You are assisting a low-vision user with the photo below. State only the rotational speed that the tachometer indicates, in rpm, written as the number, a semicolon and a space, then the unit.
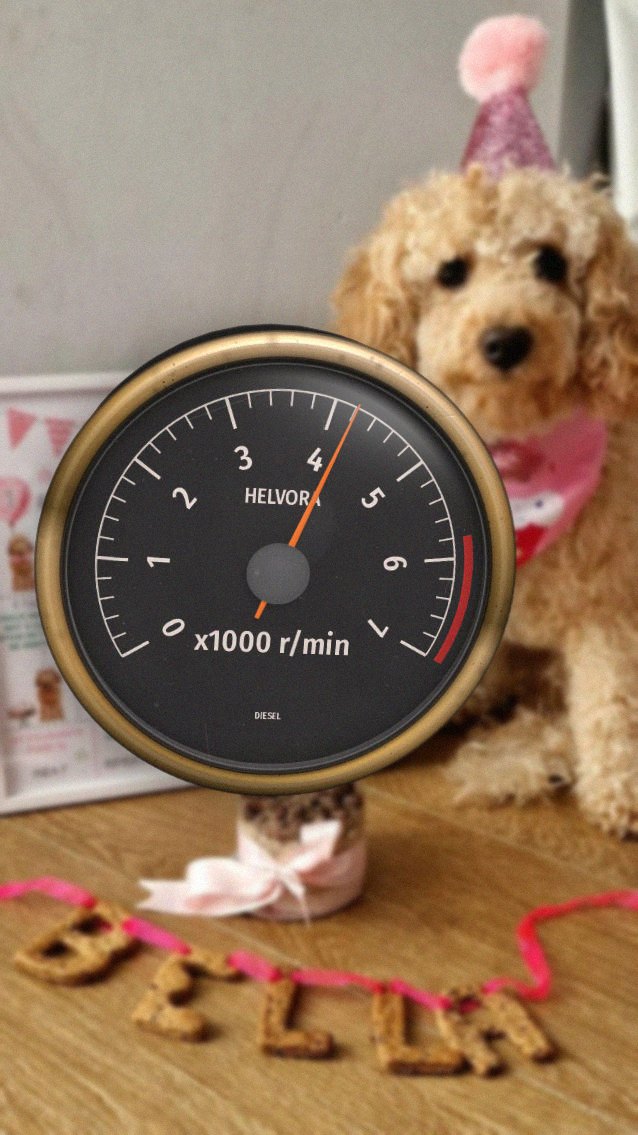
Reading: 4200; rpm
